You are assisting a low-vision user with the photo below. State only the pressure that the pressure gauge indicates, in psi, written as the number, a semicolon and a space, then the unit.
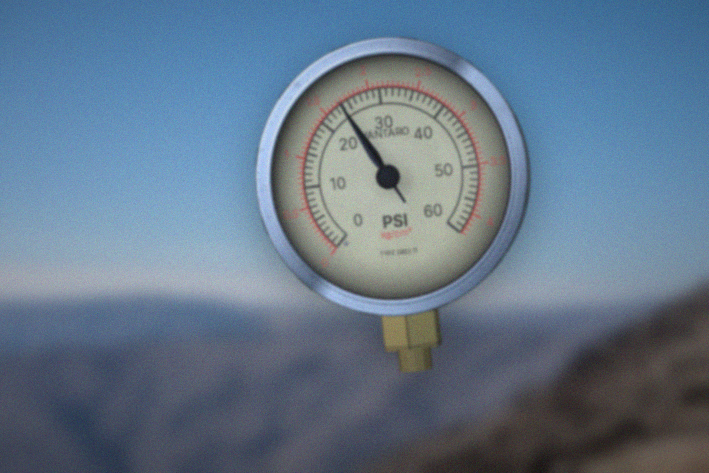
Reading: 24; psi
